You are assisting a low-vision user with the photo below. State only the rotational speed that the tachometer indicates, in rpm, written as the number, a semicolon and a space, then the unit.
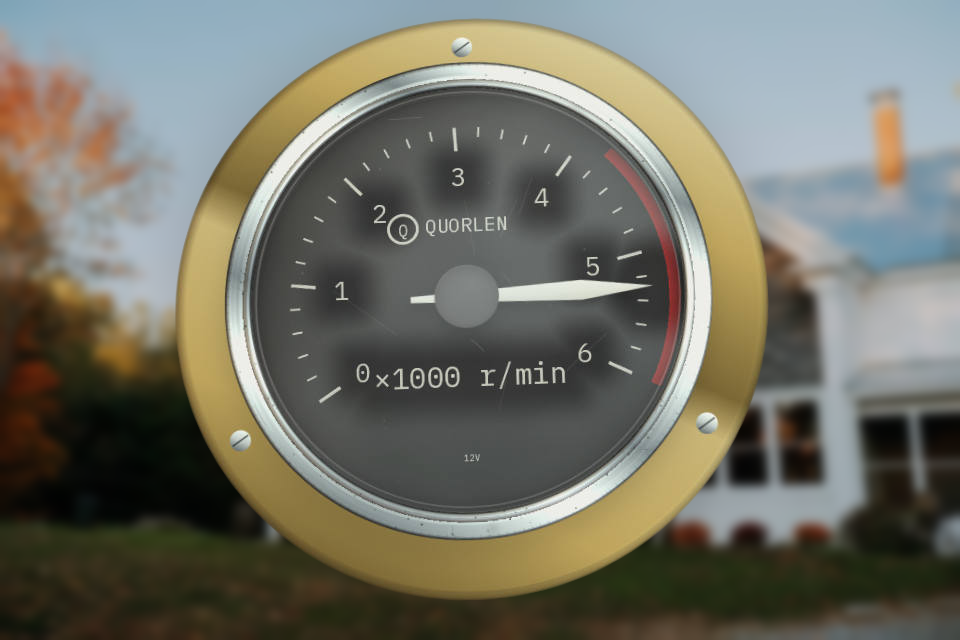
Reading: 5300; rpm
